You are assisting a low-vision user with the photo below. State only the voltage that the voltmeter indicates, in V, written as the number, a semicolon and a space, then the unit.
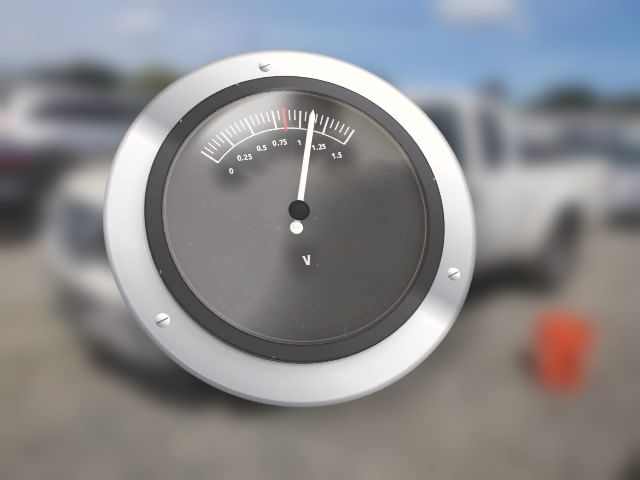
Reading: 1.1; V
